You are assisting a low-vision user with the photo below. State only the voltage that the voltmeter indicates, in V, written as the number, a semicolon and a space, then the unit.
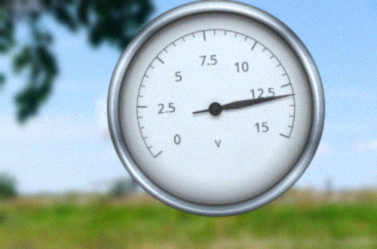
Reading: 13; V
